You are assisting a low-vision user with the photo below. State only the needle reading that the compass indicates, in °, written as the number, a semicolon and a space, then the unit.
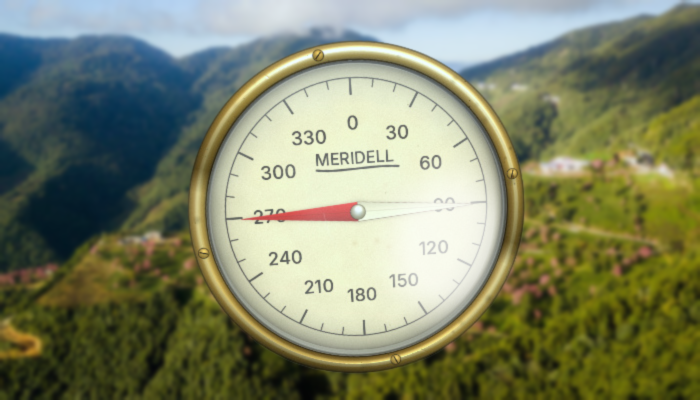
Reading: 270; °
